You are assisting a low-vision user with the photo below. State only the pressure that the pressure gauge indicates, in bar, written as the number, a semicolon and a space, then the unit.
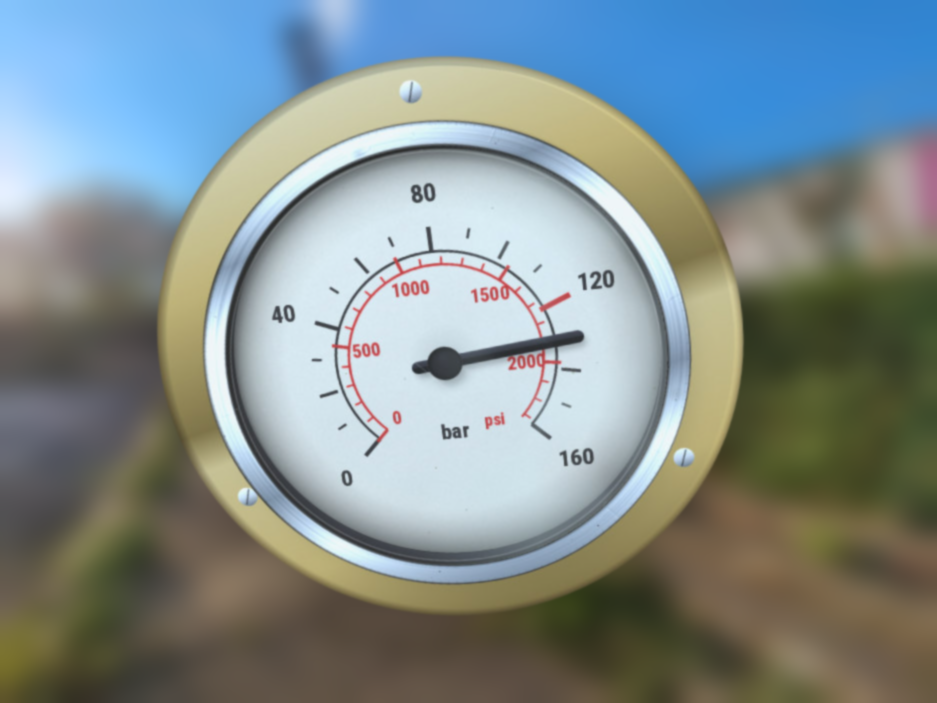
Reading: 130; bar
